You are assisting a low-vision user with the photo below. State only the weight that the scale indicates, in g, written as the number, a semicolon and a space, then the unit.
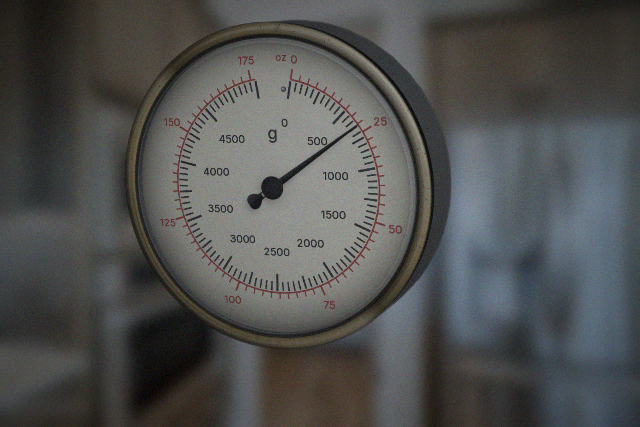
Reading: 650; g
